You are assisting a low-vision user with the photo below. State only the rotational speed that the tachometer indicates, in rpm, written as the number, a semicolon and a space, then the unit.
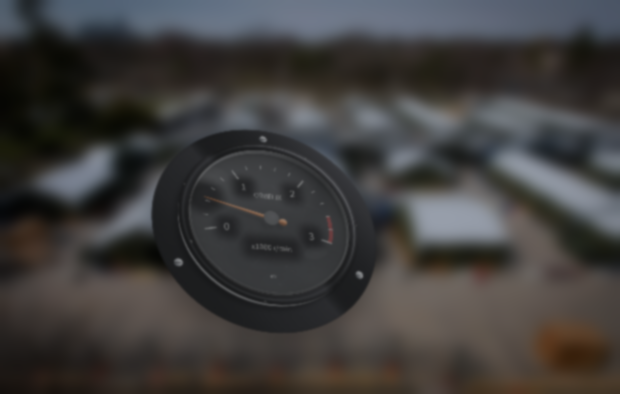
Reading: 400; rpm
